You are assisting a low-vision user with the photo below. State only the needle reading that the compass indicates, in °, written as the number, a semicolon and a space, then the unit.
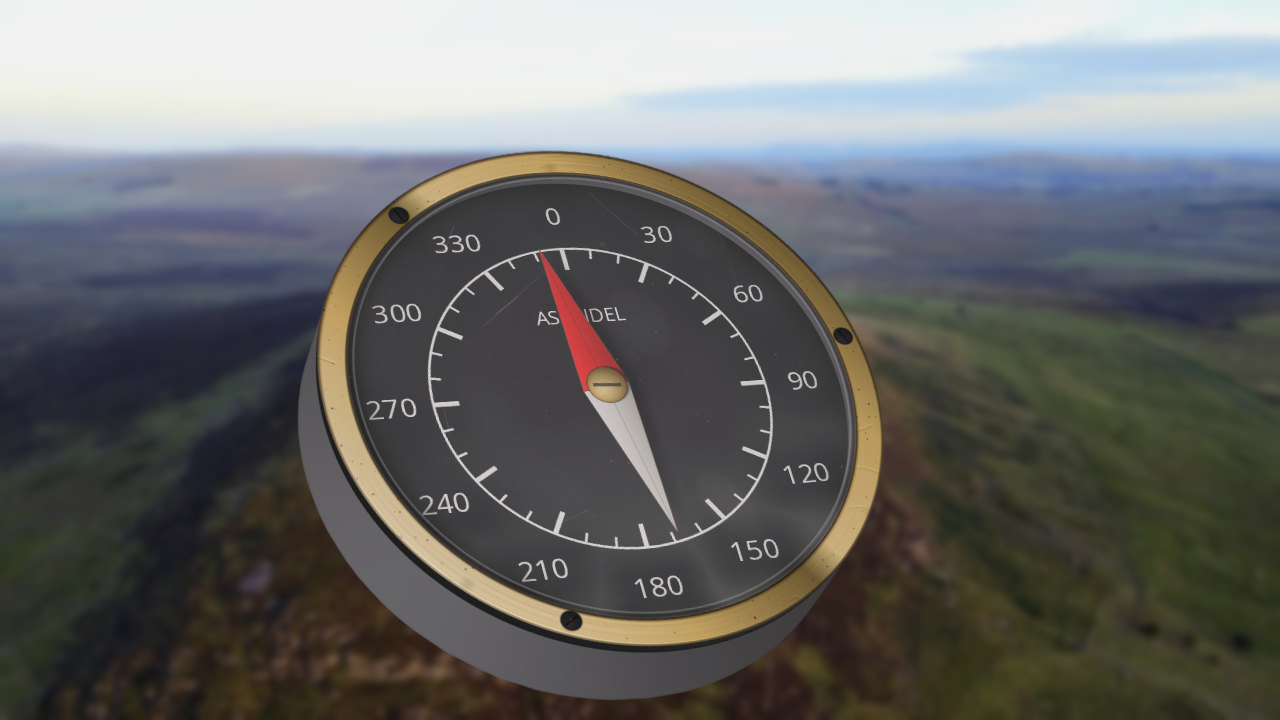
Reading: 350; °
